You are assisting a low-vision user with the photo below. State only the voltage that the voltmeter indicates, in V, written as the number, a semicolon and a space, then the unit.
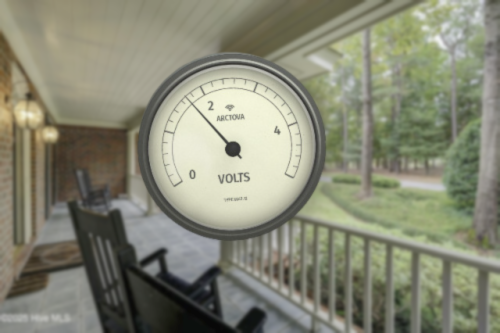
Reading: 1.7; V
